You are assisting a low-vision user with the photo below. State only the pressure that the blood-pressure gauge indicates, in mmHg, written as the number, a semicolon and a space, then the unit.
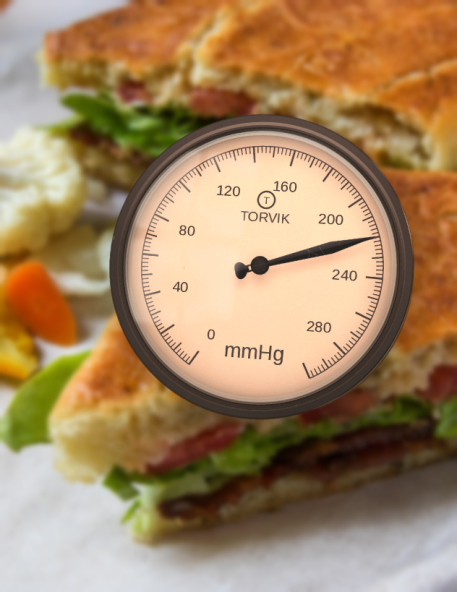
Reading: 220; mmHg
